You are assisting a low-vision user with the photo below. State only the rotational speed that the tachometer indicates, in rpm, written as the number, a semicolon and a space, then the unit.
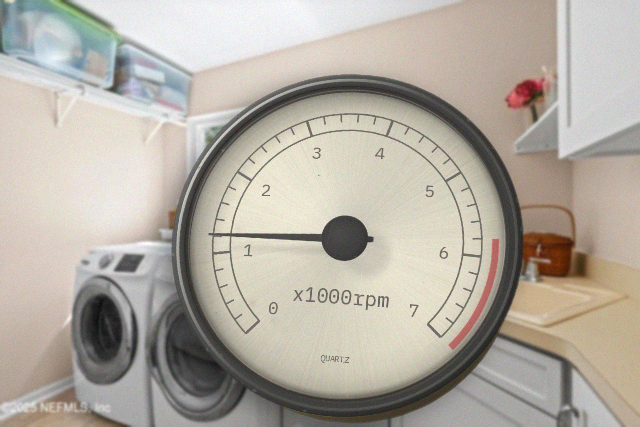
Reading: 1200; rpm
